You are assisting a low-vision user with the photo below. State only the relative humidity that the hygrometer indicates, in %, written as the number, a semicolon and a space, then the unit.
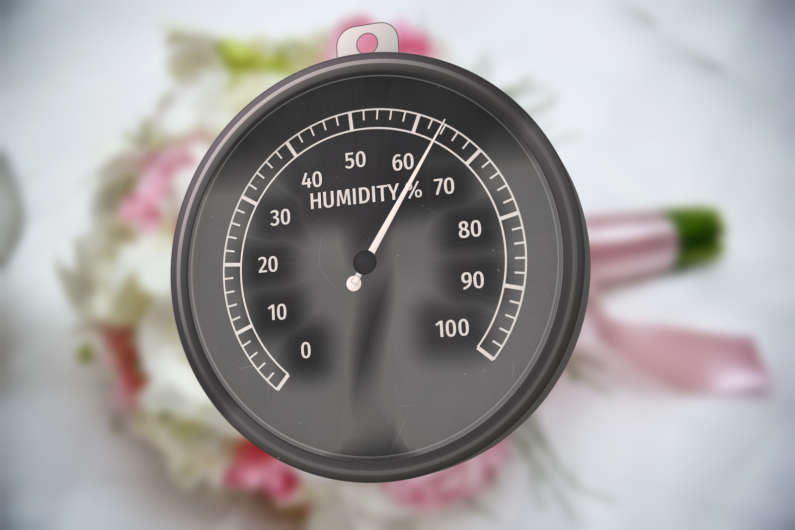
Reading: 64; %
